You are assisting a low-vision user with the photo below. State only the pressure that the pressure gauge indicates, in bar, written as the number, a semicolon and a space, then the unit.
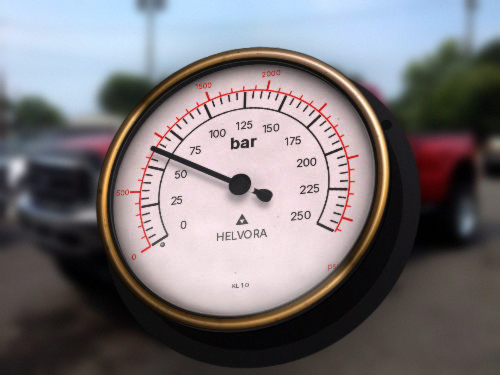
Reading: 60; bar
